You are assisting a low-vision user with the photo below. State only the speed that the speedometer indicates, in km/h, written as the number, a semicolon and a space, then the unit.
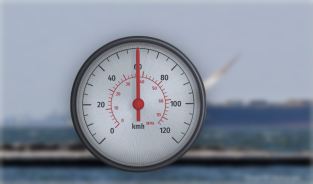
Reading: 60; km/h
